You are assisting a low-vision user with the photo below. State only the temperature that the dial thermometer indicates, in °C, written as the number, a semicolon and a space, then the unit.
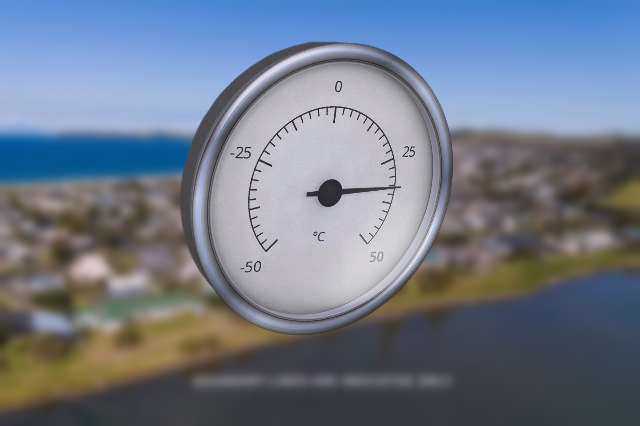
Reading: 32.5; °C
